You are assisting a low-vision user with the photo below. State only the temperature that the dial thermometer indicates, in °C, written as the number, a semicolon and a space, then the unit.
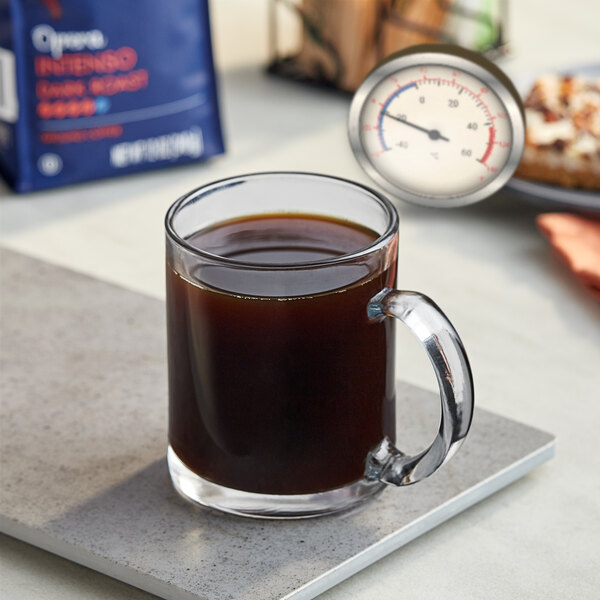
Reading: -20; °C
